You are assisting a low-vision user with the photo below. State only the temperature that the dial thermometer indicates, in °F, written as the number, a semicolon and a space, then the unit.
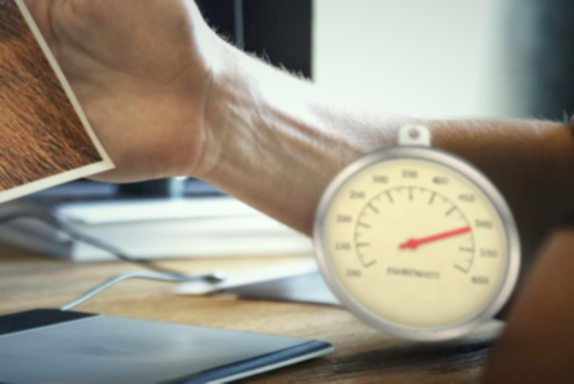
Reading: 500; °F
